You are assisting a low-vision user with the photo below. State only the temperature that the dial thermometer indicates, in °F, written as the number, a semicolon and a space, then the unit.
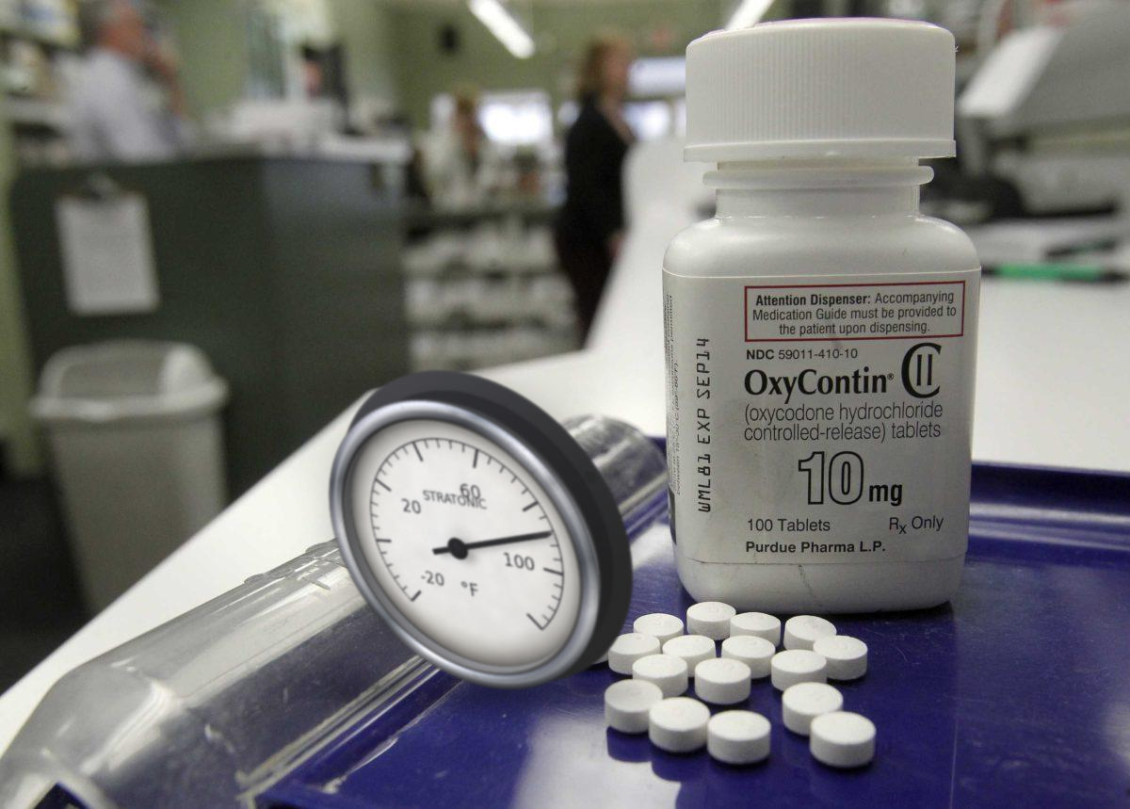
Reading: 88; °F
